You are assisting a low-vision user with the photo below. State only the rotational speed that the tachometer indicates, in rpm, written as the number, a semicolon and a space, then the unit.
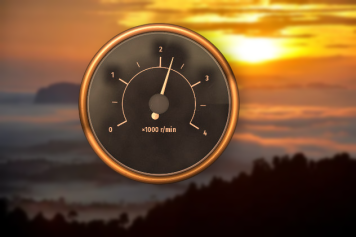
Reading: 2250; rpm
